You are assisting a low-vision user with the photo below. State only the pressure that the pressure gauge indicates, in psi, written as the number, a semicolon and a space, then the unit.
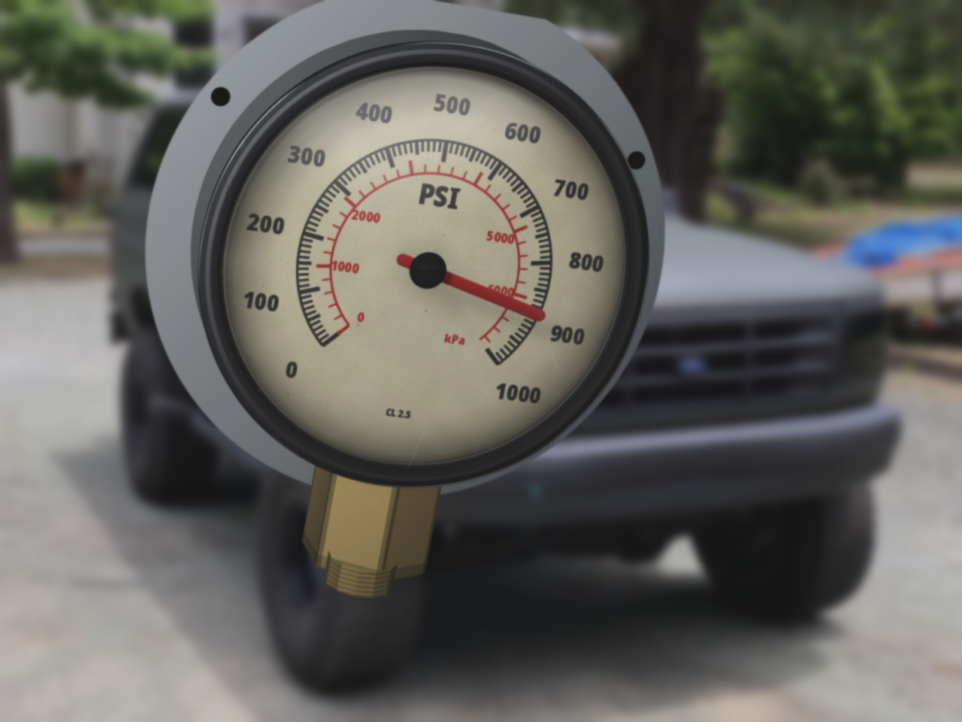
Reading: 890; psi
